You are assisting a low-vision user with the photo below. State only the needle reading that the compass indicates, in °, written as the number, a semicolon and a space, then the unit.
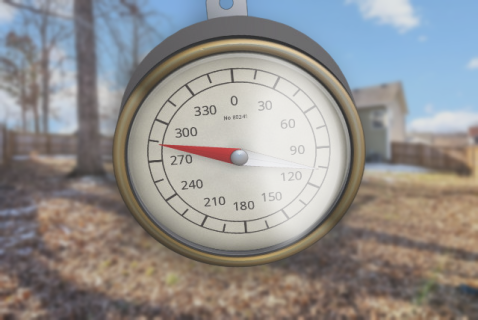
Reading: 285; °
